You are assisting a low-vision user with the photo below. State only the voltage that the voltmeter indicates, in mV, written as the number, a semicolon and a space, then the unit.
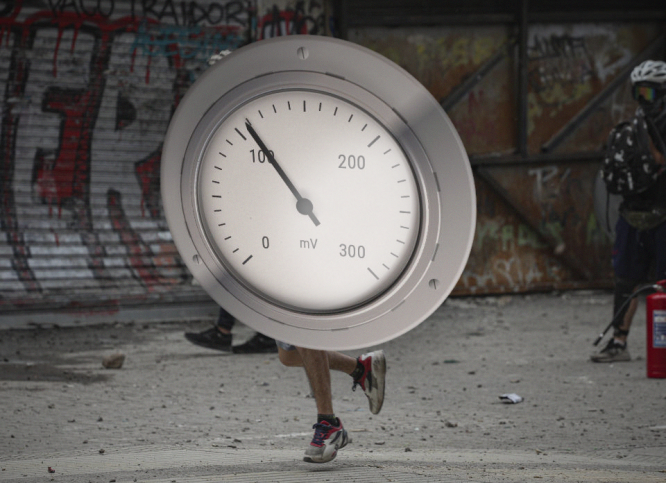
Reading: 110; mV
